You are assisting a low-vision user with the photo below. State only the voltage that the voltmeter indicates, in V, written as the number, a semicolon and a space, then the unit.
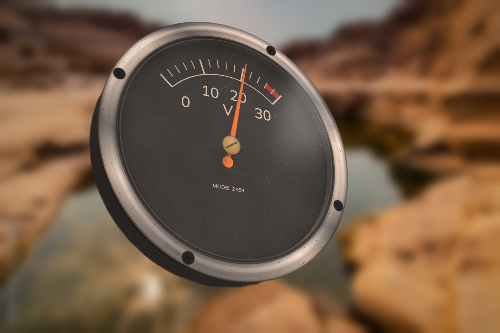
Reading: 20; V
